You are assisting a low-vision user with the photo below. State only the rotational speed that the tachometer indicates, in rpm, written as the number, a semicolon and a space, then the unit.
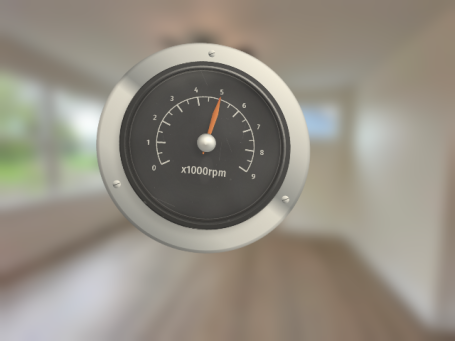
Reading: 5000; rpm
